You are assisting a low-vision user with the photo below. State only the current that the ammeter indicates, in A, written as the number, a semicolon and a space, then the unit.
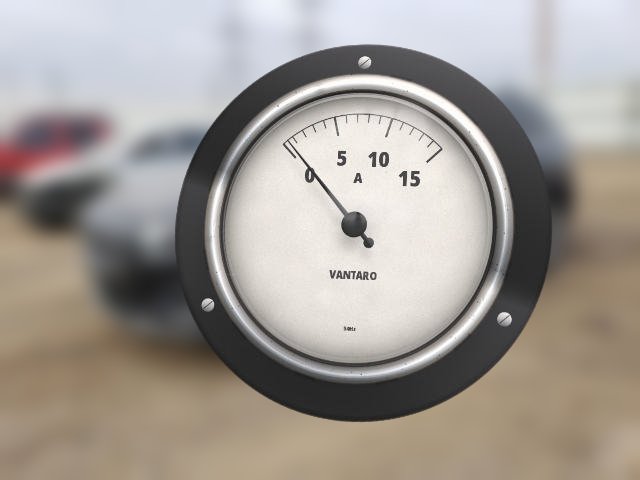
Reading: 0.5; A
